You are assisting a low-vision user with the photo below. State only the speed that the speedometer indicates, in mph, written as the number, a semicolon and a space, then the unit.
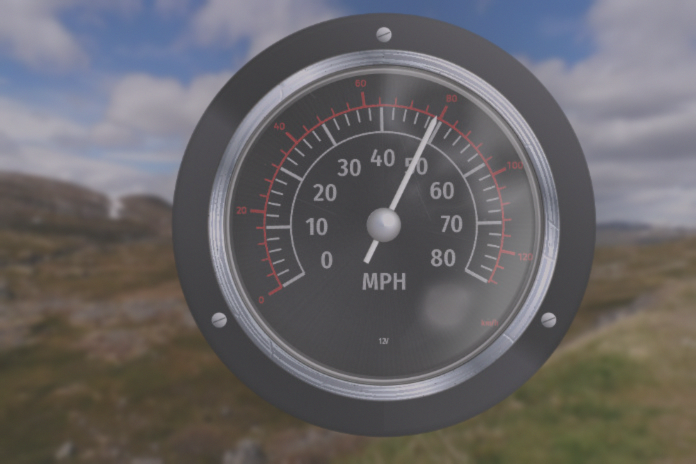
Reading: 49; mph
